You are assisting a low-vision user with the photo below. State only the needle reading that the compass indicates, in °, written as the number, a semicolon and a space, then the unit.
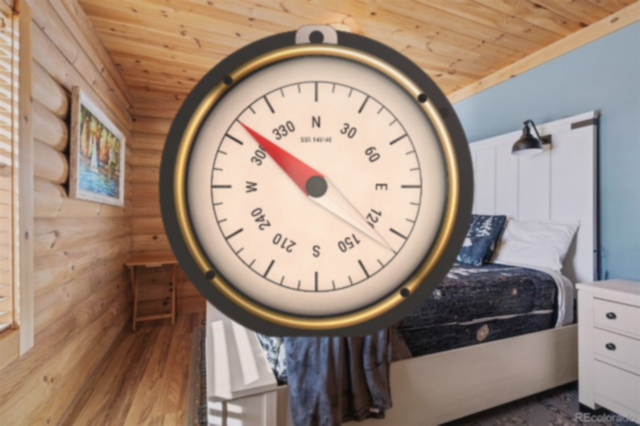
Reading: 310; °
